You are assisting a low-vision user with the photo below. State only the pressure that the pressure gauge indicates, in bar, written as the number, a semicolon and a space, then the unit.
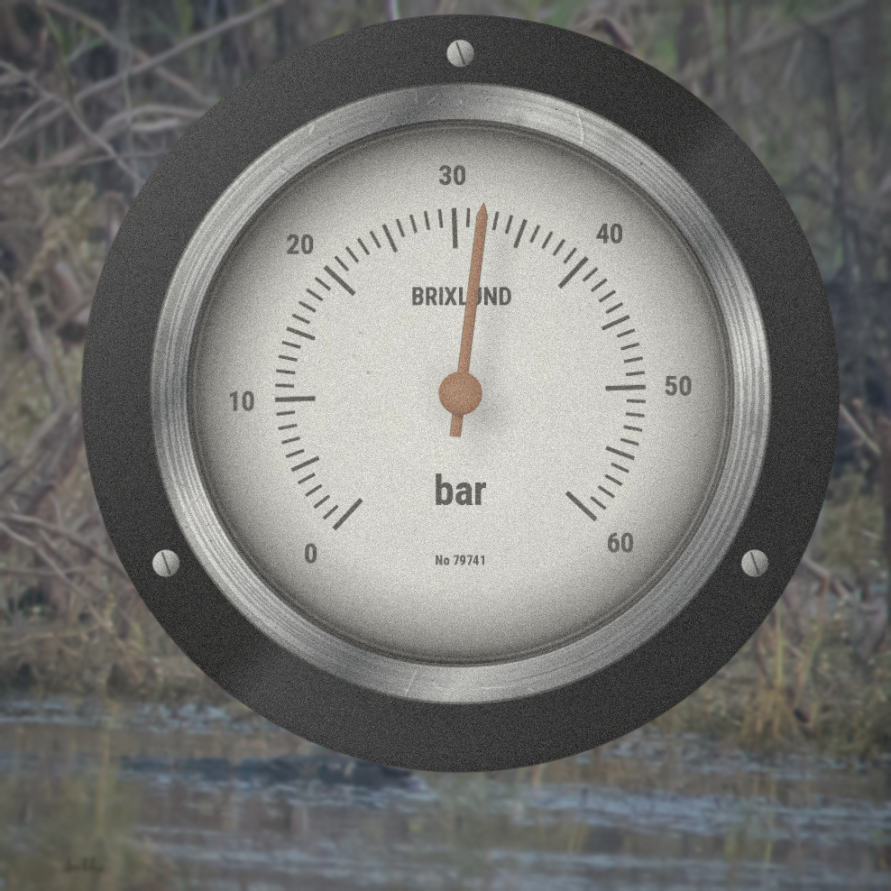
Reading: 32; bar
